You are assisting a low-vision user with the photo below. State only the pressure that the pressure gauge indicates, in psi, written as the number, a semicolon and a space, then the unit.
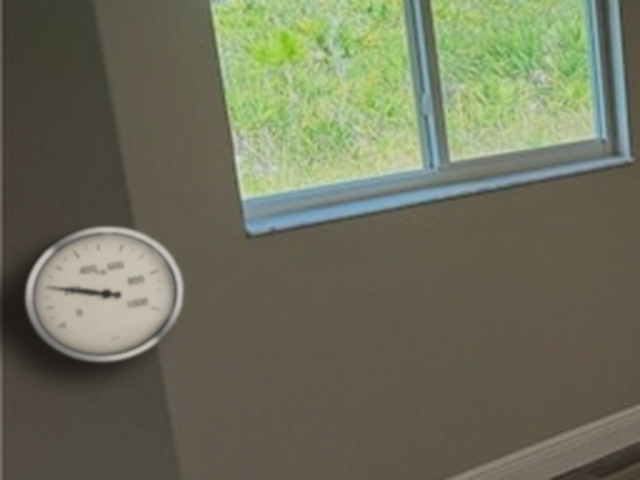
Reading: 200; psi
